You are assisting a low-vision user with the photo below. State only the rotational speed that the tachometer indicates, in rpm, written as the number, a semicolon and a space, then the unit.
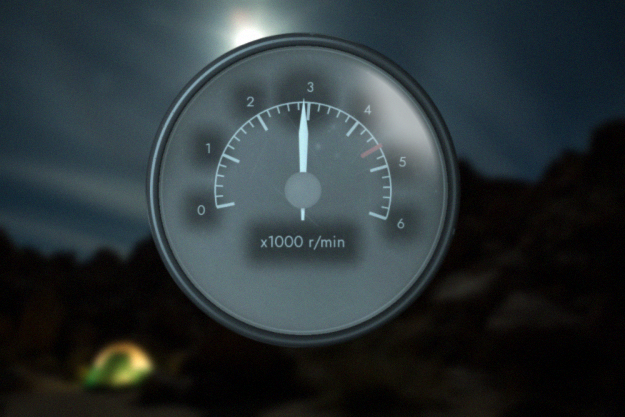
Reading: 2900; rpm
